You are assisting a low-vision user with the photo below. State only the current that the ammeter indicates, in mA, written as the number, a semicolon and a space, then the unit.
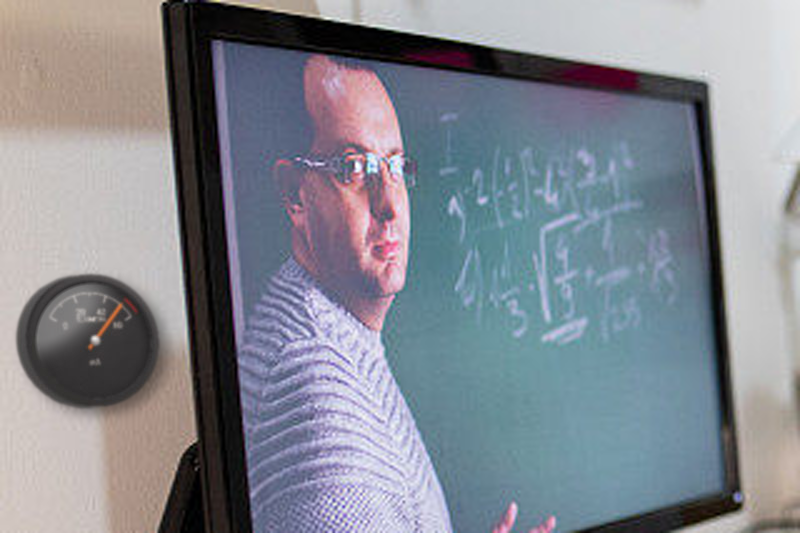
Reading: 50; mA
